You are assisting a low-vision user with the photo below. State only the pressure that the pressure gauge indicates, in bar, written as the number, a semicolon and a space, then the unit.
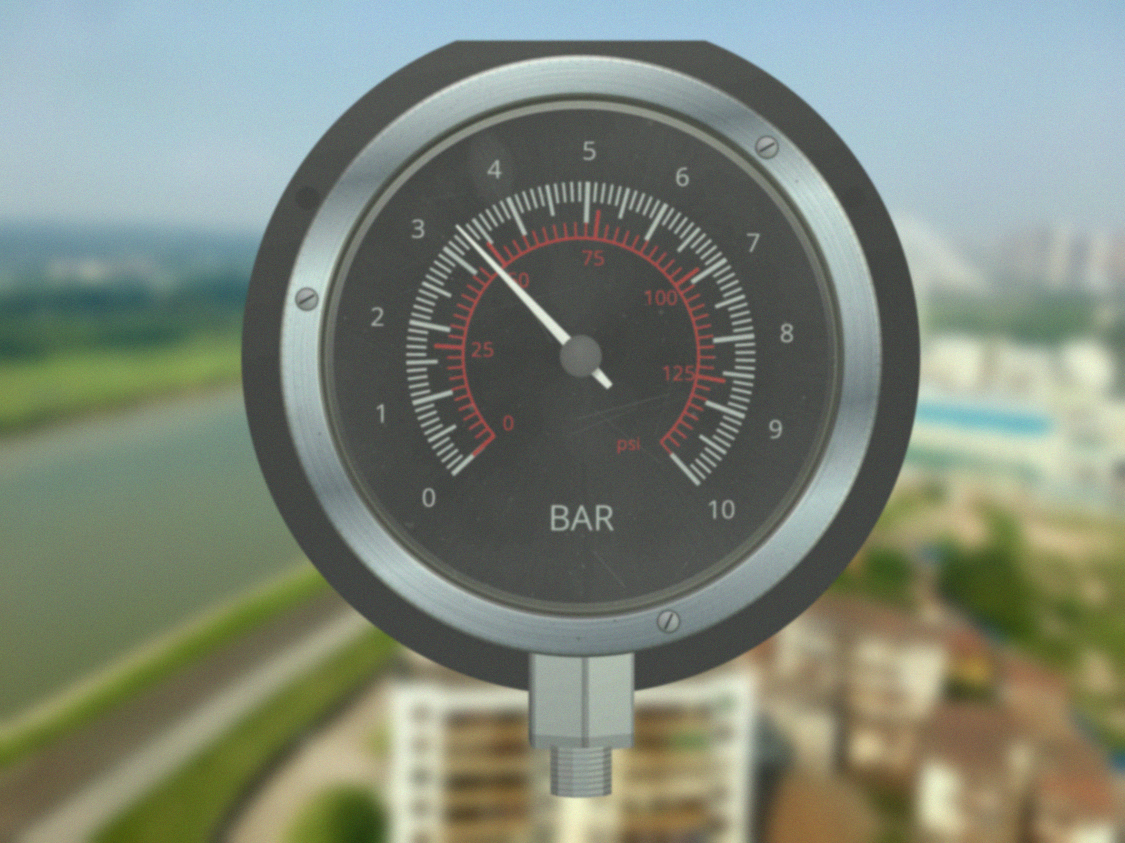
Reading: 3.3; bar
